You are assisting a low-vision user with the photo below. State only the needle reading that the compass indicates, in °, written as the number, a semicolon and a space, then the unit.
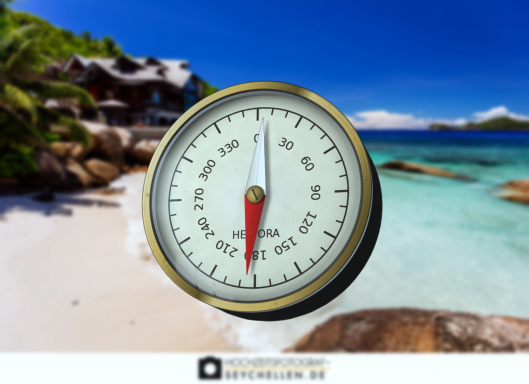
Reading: 185; °
